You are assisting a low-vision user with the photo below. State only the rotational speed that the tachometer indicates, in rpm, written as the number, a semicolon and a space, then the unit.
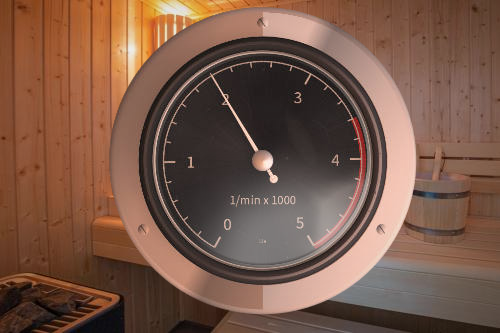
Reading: 2000; rpm
